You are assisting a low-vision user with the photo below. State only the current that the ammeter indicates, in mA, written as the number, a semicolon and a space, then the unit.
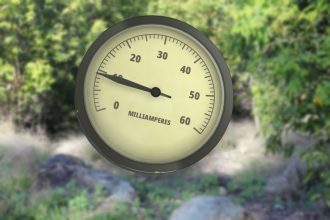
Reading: 9; mA
